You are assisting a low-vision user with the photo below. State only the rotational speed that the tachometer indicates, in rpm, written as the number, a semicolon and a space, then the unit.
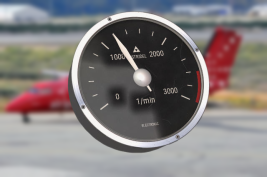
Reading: 1200; rpm
